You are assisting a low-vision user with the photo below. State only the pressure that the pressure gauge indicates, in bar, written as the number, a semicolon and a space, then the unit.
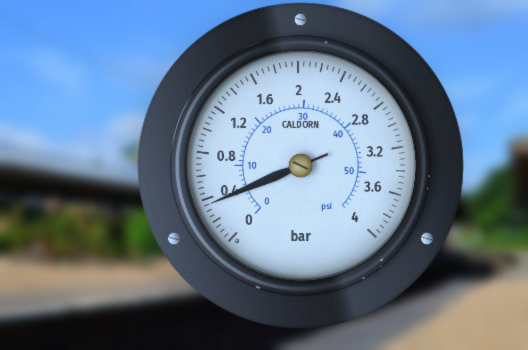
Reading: 0.35; bar
